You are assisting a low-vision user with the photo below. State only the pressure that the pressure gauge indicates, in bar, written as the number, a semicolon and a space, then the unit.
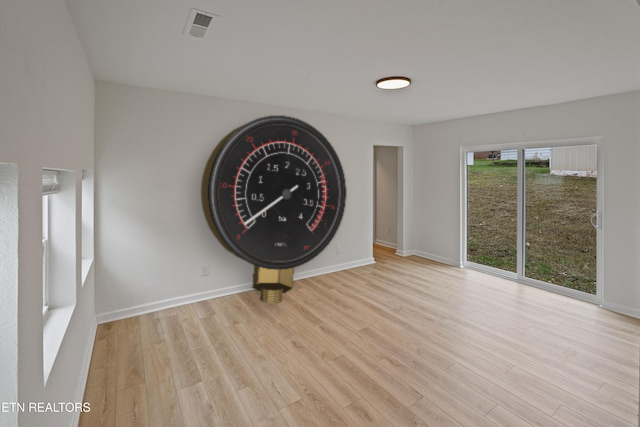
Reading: 0.1; bar
